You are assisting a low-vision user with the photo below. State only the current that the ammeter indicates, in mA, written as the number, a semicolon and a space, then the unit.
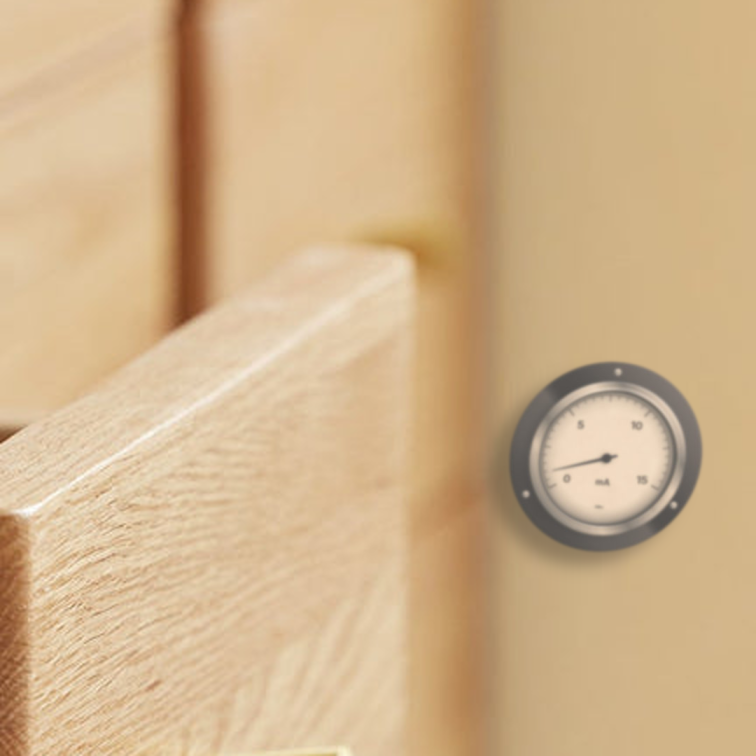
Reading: 1; mA
